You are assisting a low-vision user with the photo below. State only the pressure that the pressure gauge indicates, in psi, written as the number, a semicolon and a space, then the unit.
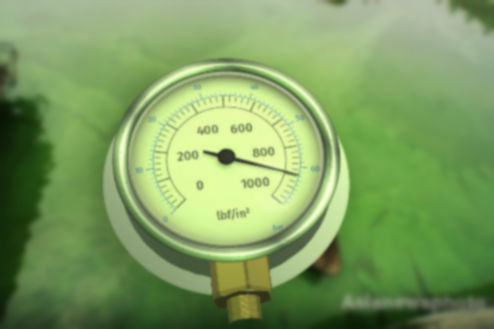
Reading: 900; psi
